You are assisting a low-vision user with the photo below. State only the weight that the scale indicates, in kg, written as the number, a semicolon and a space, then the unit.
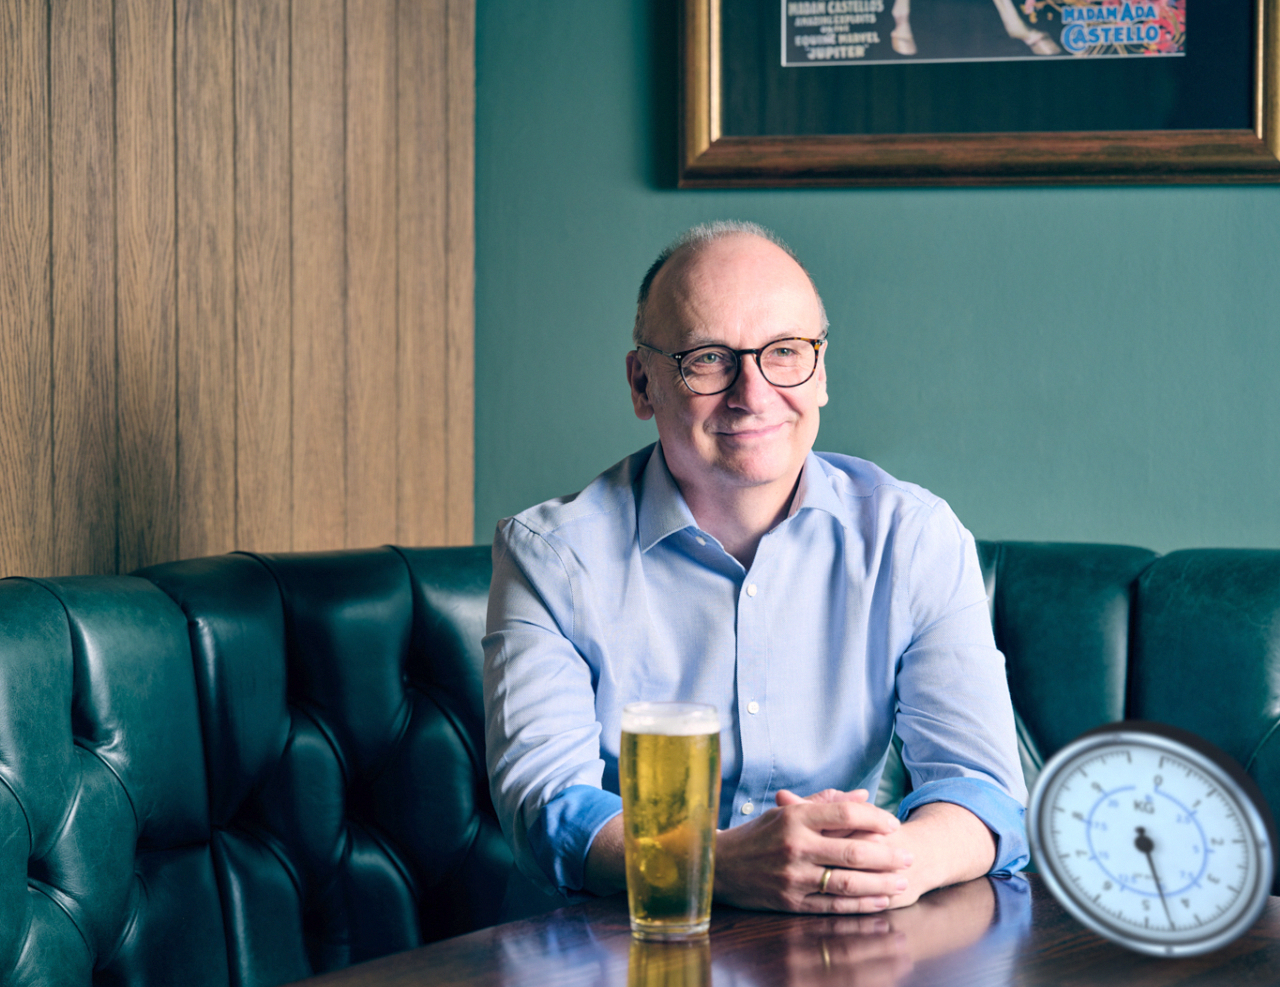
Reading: 4.5; kg
